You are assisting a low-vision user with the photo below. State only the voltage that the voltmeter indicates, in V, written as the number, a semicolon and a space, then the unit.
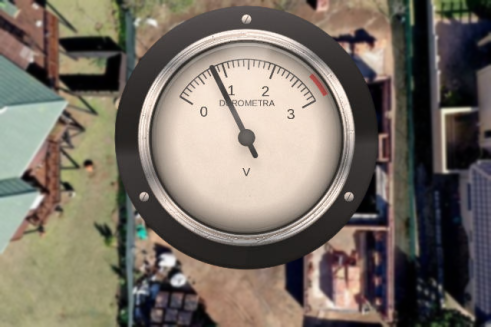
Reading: 0.8; V
